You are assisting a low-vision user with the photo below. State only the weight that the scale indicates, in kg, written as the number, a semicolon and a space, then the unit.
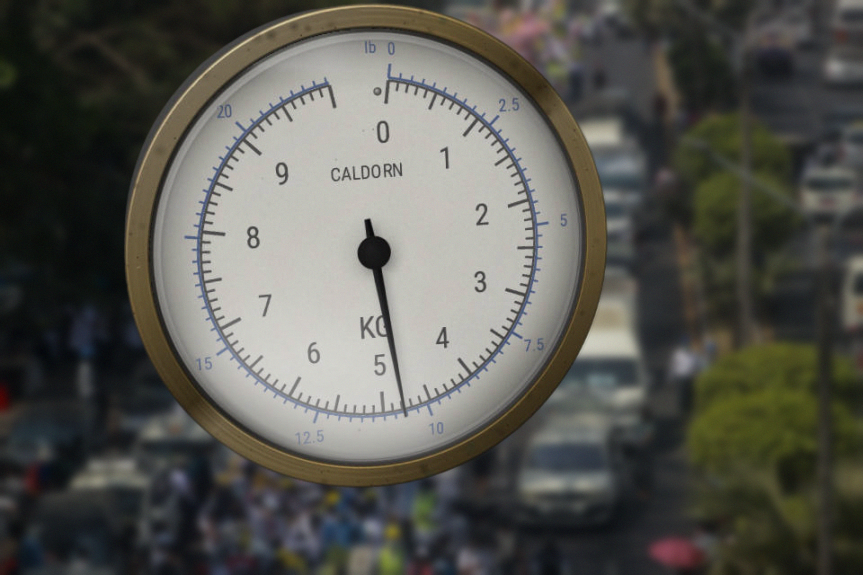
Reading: 4.8; kg
